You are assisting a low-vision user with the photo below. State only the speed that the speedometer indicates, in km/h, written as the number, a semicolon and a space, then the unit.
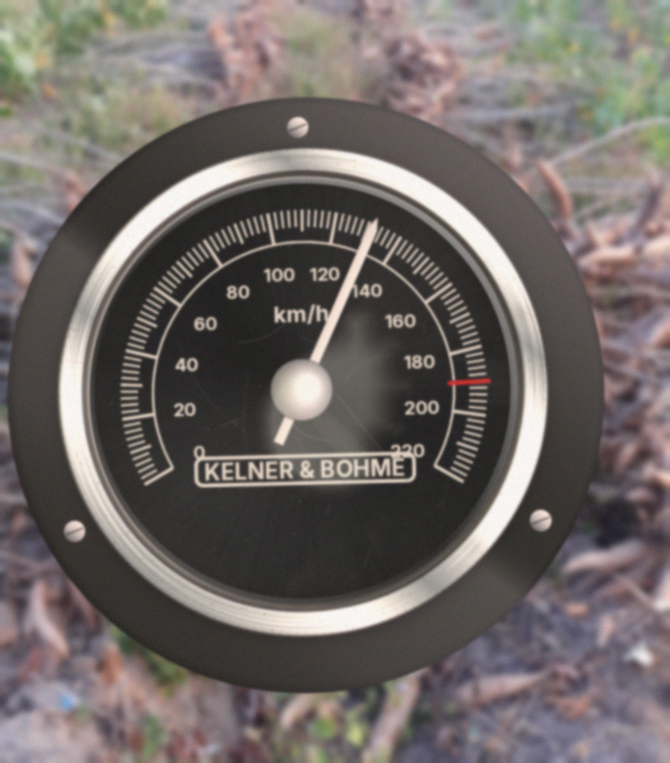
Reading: 132; km/h
